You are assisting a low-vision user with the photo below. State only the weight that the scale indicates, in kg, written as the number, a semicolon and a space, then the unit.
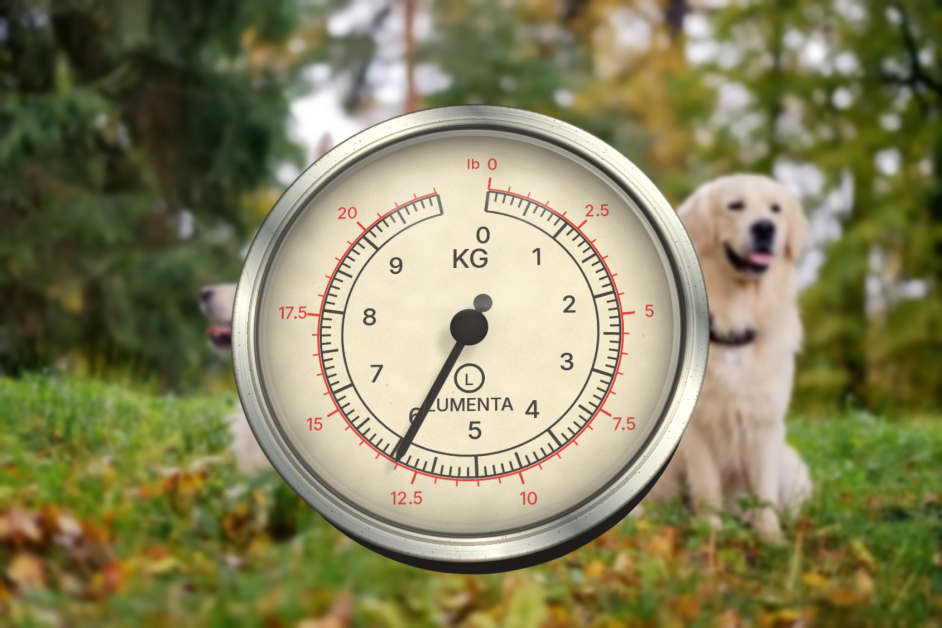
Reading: 5.9; kg
